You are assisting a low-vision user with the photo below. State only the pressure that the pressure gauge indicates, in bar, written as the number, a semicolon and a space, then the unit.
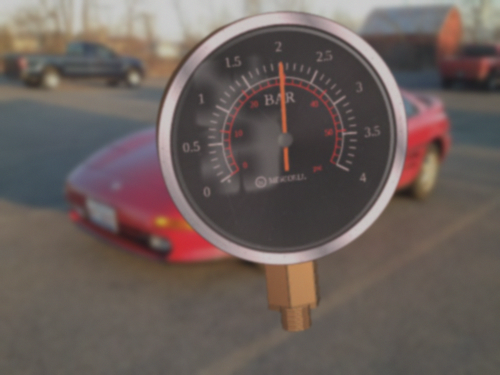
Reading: 2; bar
